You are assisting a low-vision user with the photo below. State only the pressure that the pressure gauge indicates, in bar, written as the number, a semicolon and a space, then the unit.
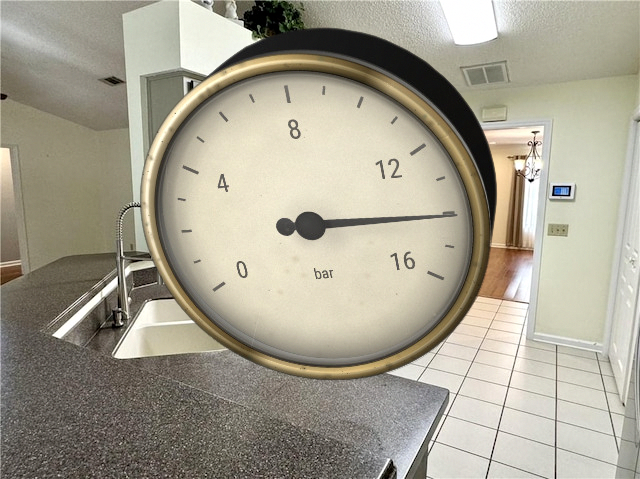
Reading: 14; bar
